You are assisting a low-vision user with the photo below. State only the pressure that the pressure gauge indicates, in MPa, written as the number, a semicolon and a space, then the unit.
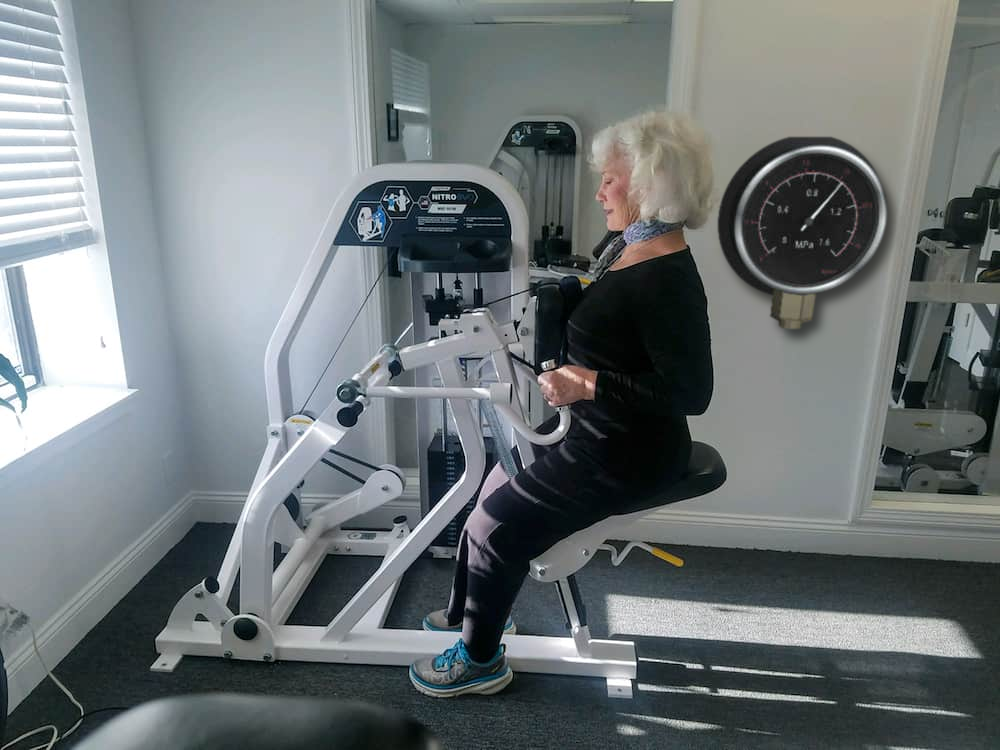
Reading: 1; MPa
